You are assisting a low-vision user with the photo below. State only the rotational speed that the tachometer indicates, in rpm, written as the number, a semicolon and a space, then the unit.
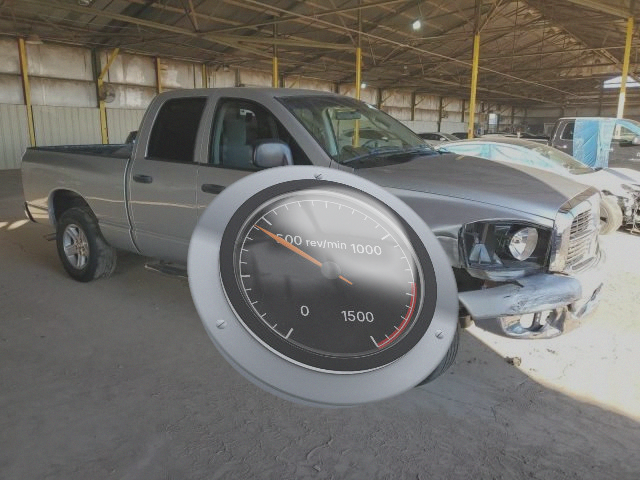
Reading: 450; rpm
